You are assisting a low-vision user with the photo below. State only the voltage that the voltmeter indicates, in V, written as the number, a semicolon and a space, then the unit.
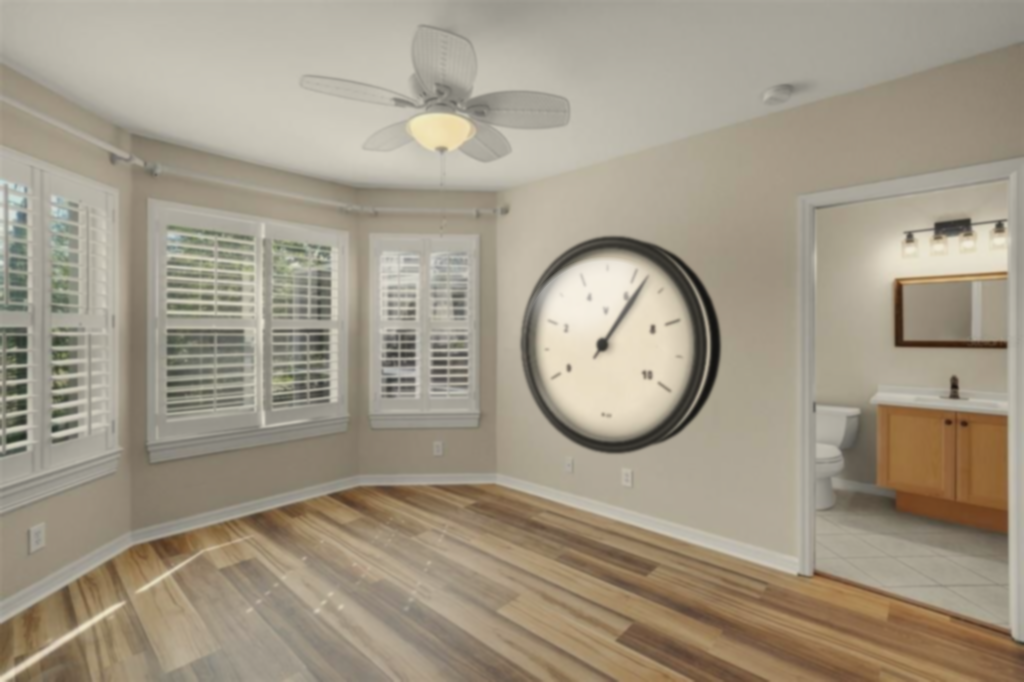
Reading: 6.5; V
